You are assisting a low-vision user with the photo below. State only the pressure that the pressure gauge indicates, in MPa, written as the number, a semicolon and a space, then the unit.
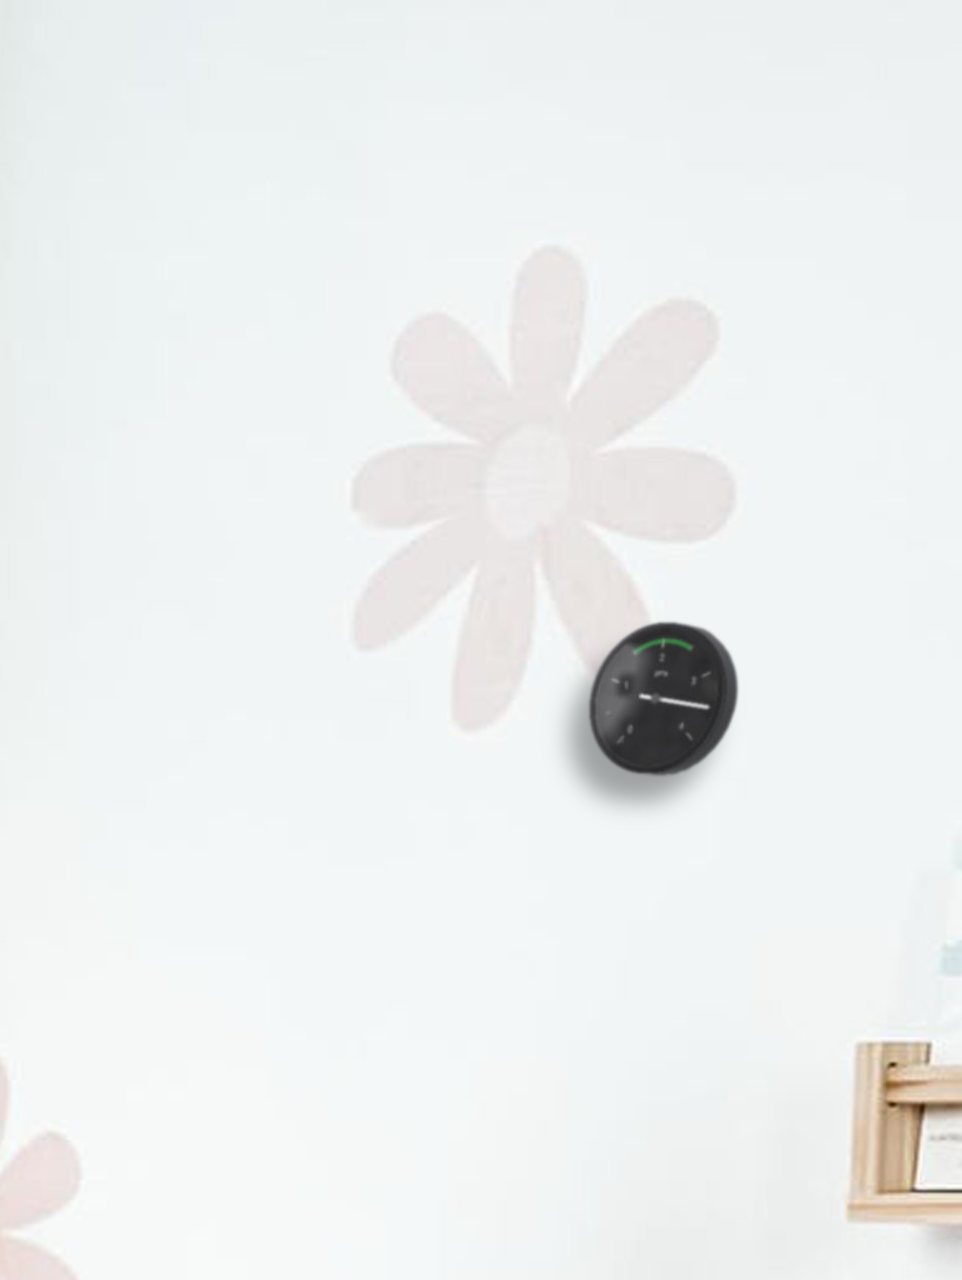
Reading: 3.5; MPa
